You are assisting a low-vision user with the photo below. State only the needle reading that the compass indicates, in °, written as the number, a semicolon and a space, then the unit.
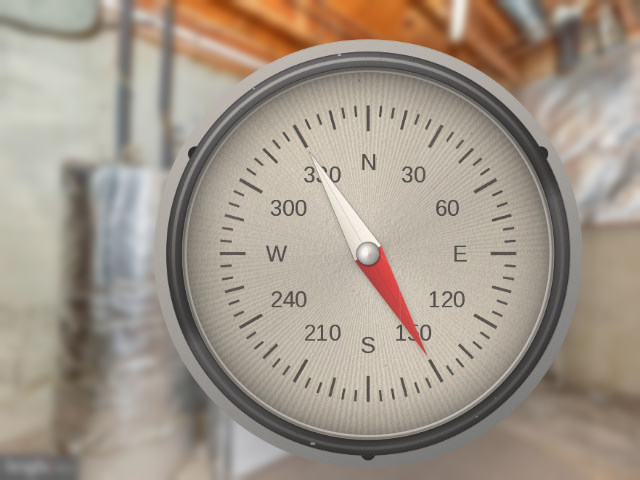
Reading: 150; °
